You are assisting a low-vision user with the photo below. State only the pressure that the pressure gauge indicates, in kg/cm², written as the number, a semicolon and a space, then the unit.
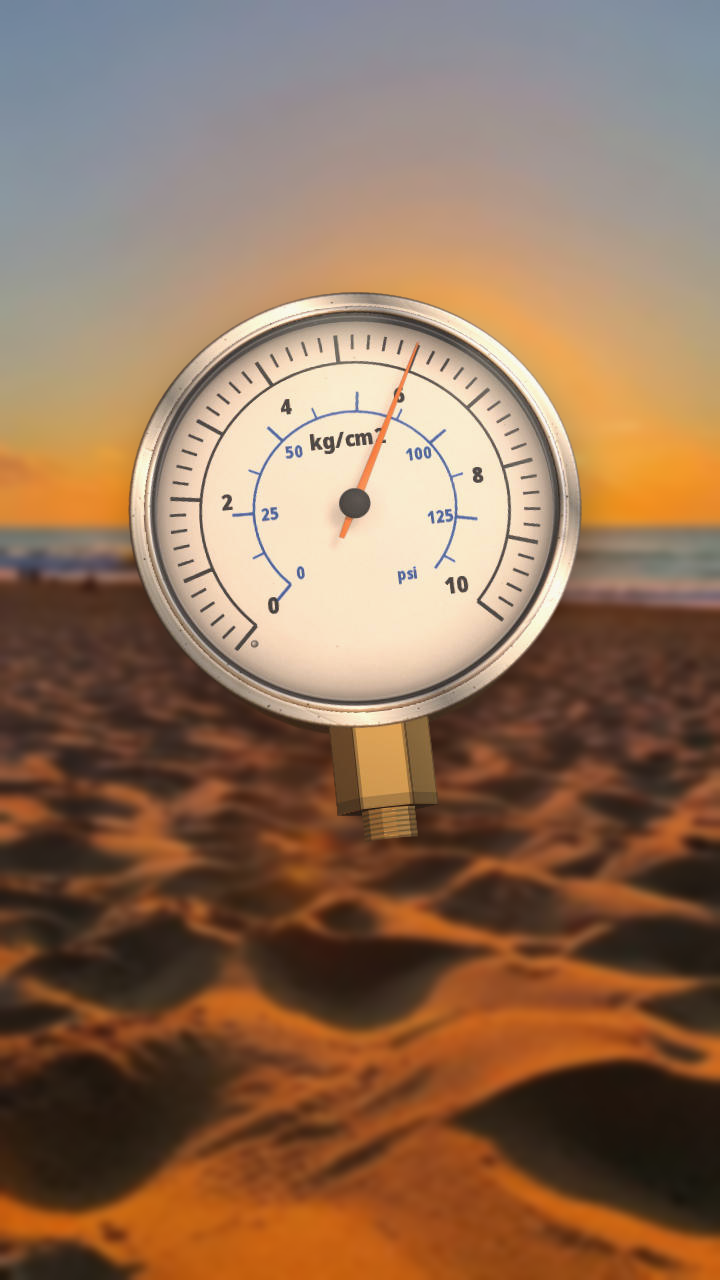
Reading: 6; kg/cm²
